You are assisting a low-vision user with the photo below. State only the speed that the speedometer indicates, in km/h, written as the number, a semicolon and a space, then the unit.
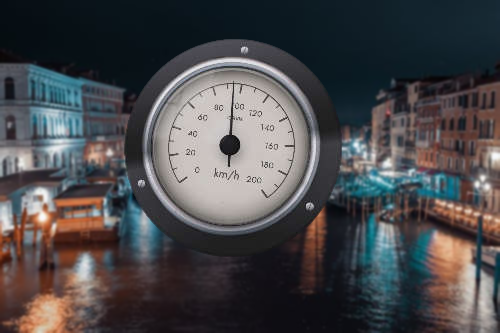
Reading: 95; km/h
